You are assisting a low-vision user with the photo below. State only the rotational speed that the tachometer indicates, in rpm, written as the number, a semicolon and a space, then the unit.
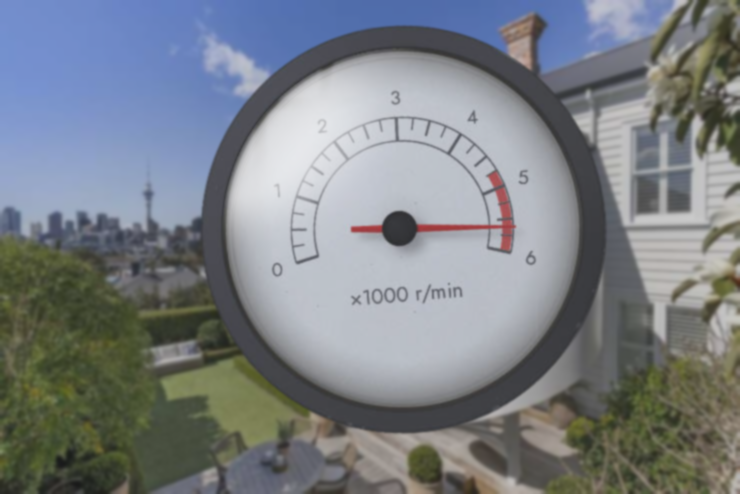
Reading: 5625; rpm
